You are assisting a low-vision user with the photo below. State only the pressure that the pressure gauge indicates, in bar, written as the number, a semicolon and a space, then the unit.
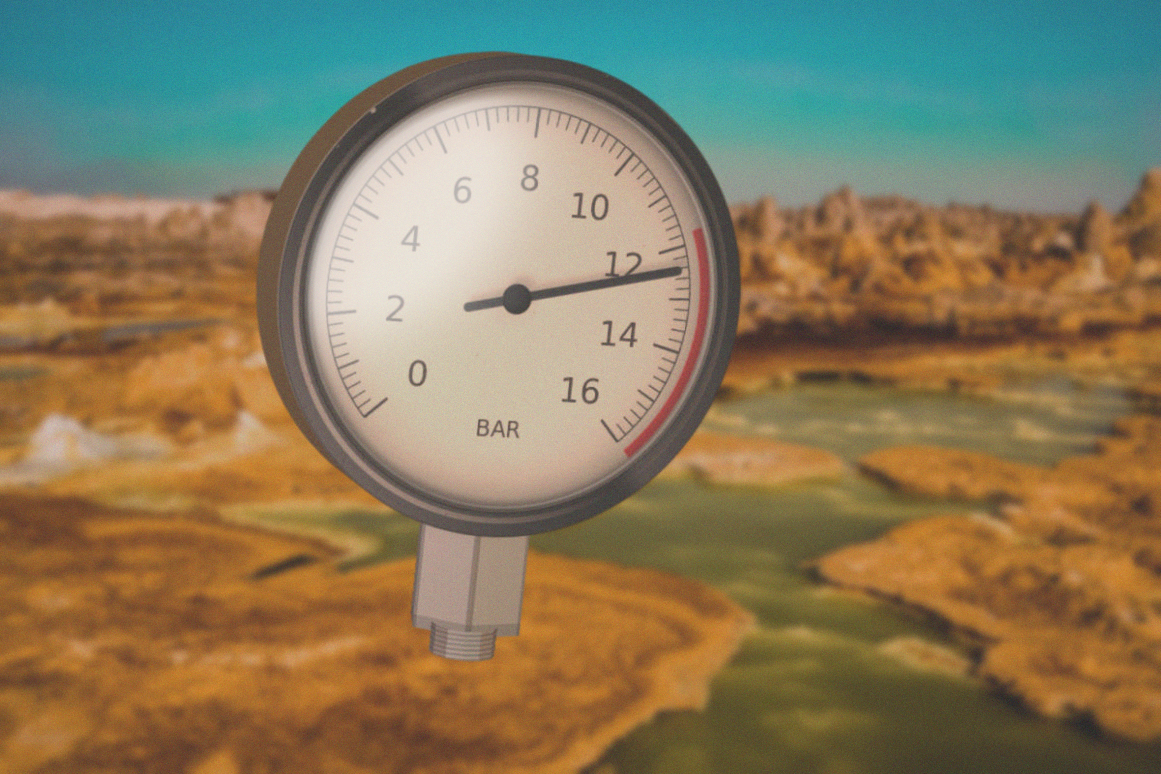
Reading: 12.4; bar
